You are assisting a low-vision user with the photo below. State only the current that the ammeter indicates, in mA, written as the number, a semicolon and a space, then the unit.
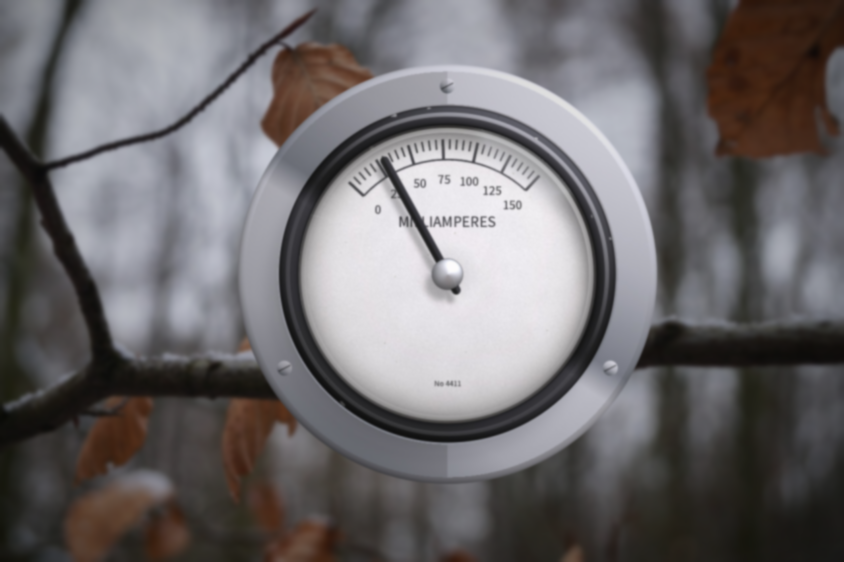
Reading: 30; mA
